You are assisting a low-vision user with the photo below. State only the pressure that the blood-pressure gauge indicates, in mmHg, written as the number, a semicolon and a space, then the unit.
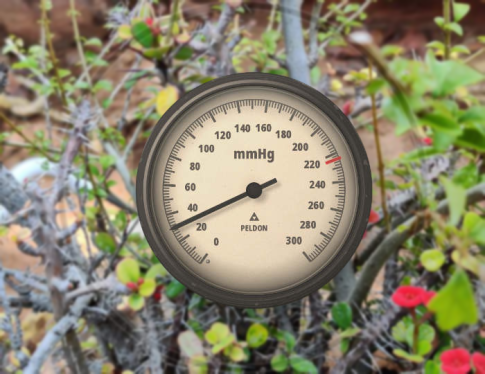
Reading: 30; mmHg
